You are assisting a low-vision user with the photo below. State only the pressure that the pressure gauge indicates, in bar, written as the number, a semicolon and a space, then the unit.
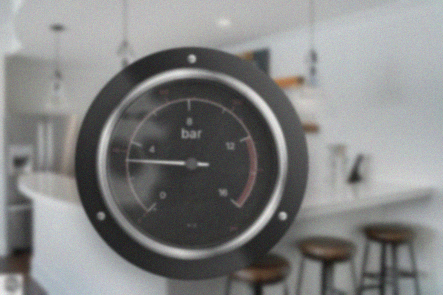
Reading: 3; bar
